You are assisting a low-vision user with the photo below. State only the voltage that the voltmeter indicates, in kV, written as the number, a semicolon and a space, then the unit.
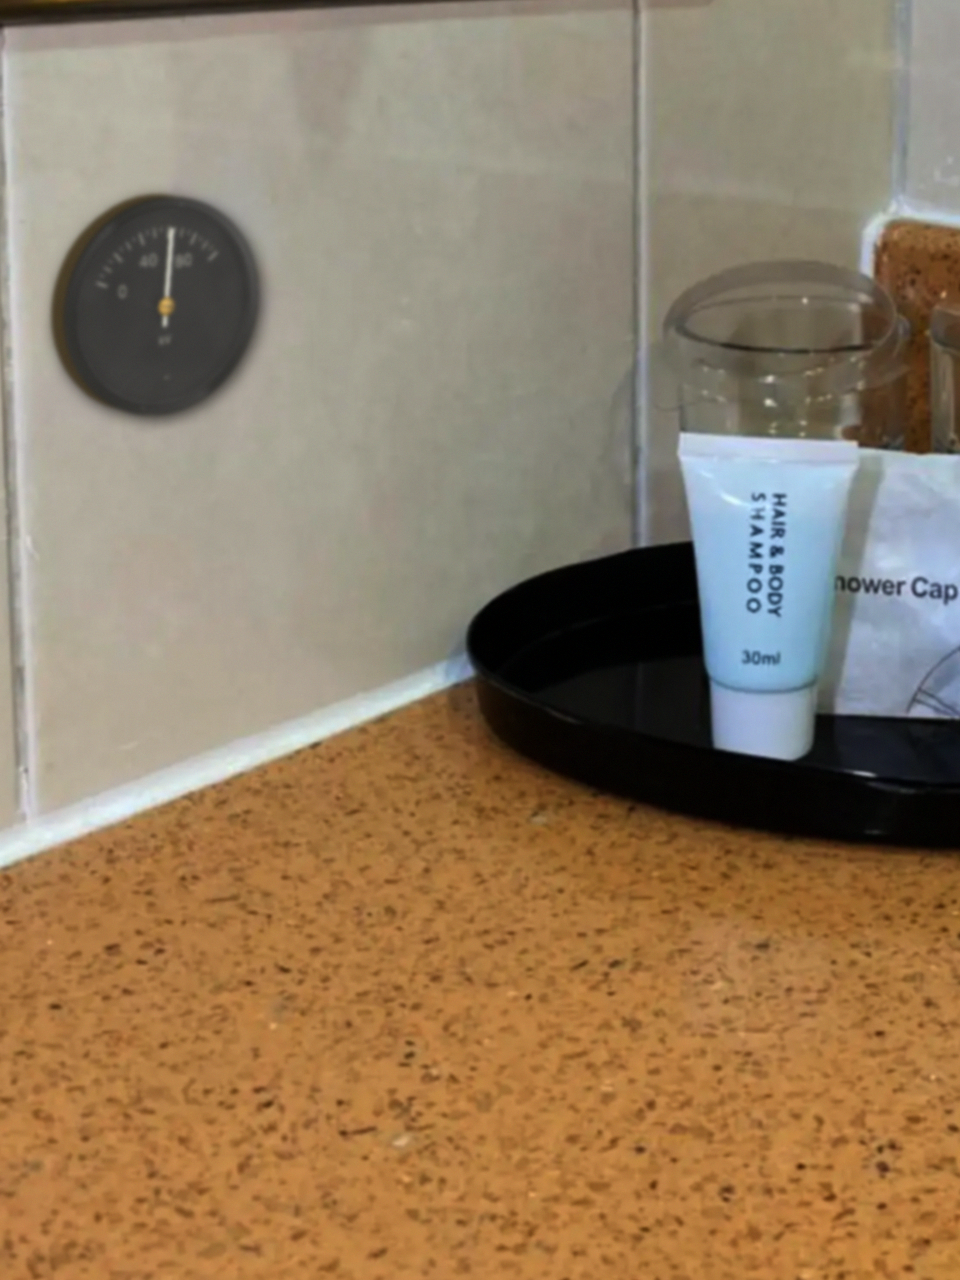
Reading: 60; kV
